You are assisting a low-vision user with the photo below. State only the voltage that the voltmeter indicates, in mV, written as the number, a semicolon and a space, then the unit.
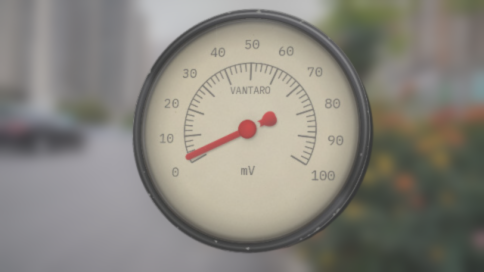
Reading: 2; mV
